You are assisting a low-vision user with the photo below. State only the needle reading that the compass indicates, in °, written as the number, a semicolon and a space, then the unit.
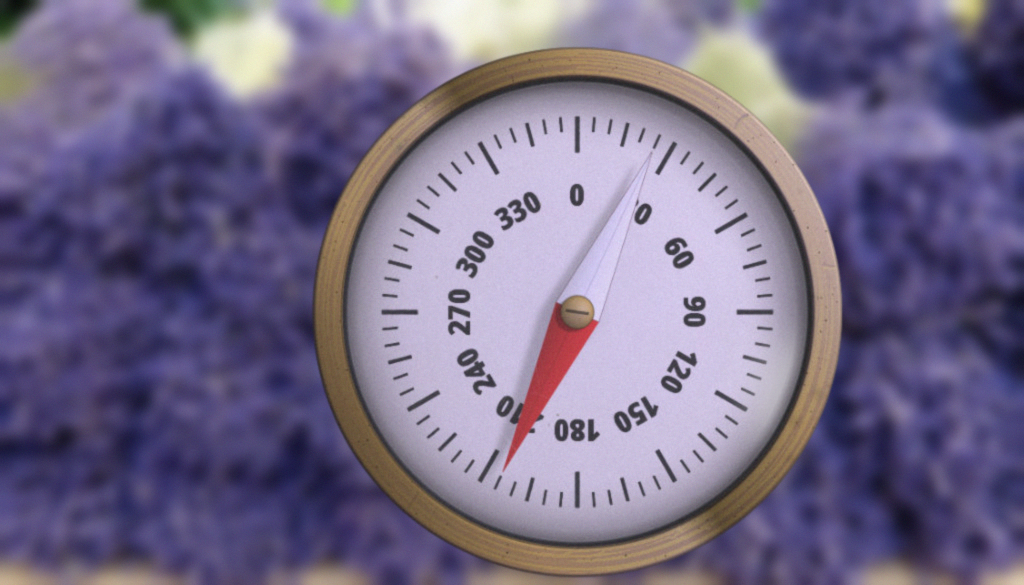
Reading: 205; °
